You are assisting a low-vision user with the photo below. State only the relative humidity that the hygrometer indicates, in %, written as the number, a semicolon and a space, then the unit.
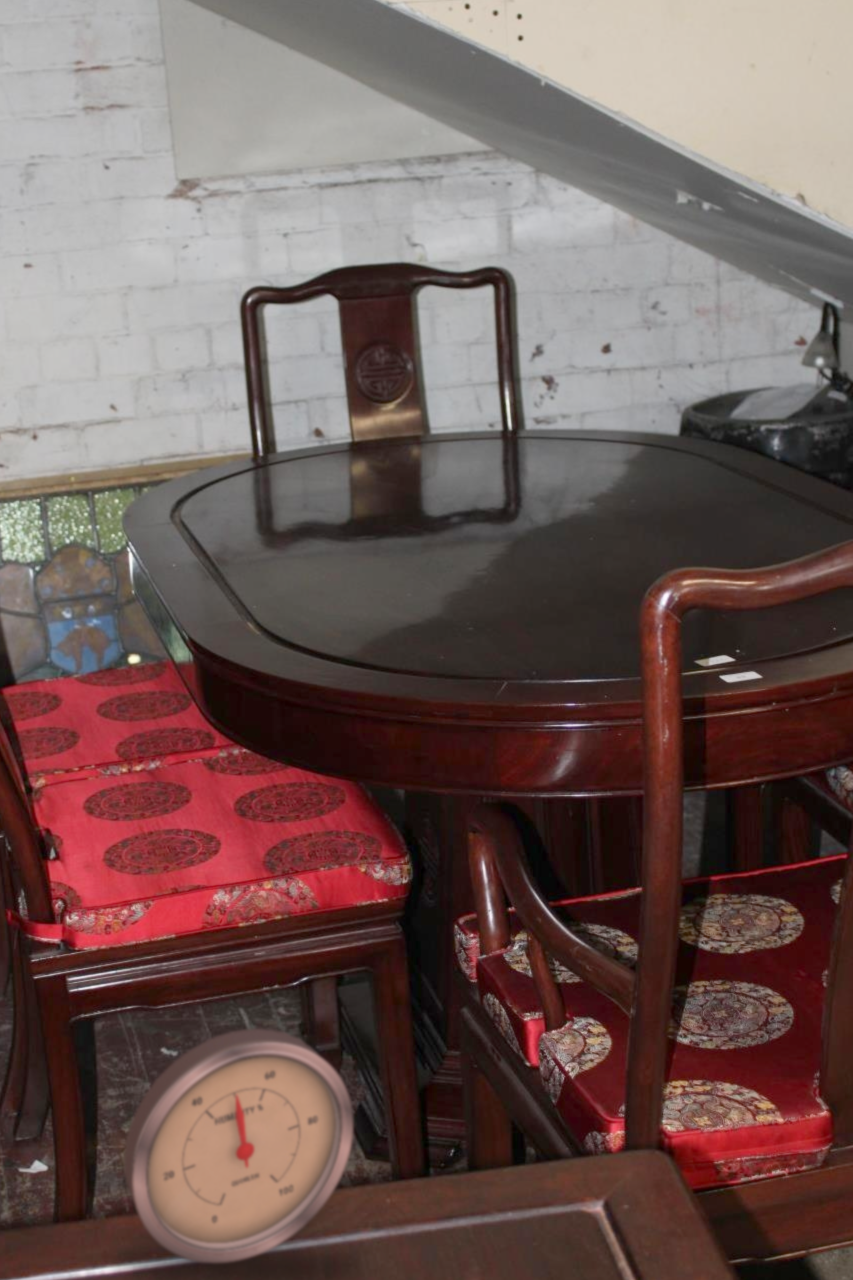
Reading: 50; %
